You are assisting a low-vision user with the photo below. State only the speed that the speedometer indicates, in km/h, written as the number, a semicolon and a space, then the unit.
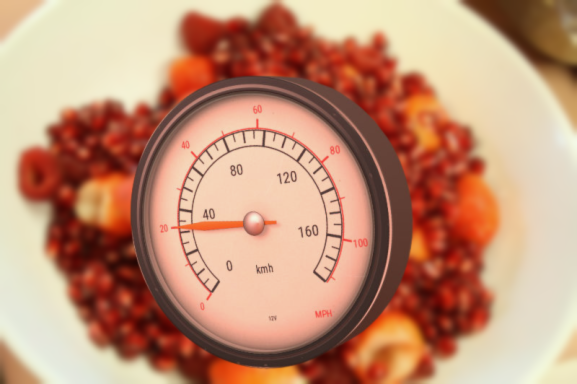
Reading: 32.5; km/h
